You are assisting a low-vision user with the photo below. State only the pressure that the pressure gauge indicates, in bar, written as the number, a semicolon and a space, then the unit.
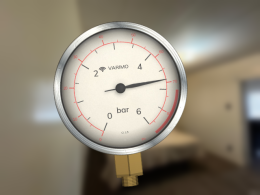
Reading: 4.75; bar
